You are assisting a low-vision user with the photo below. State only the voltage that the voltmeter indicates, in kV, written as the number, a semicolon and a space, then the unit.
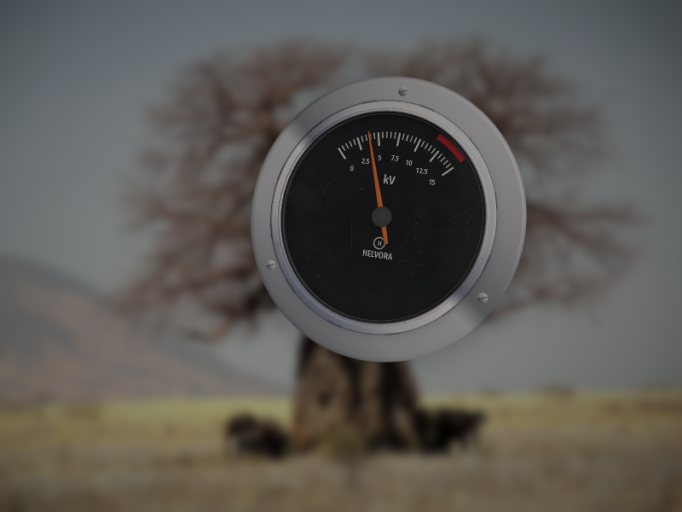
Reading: 4; kV
